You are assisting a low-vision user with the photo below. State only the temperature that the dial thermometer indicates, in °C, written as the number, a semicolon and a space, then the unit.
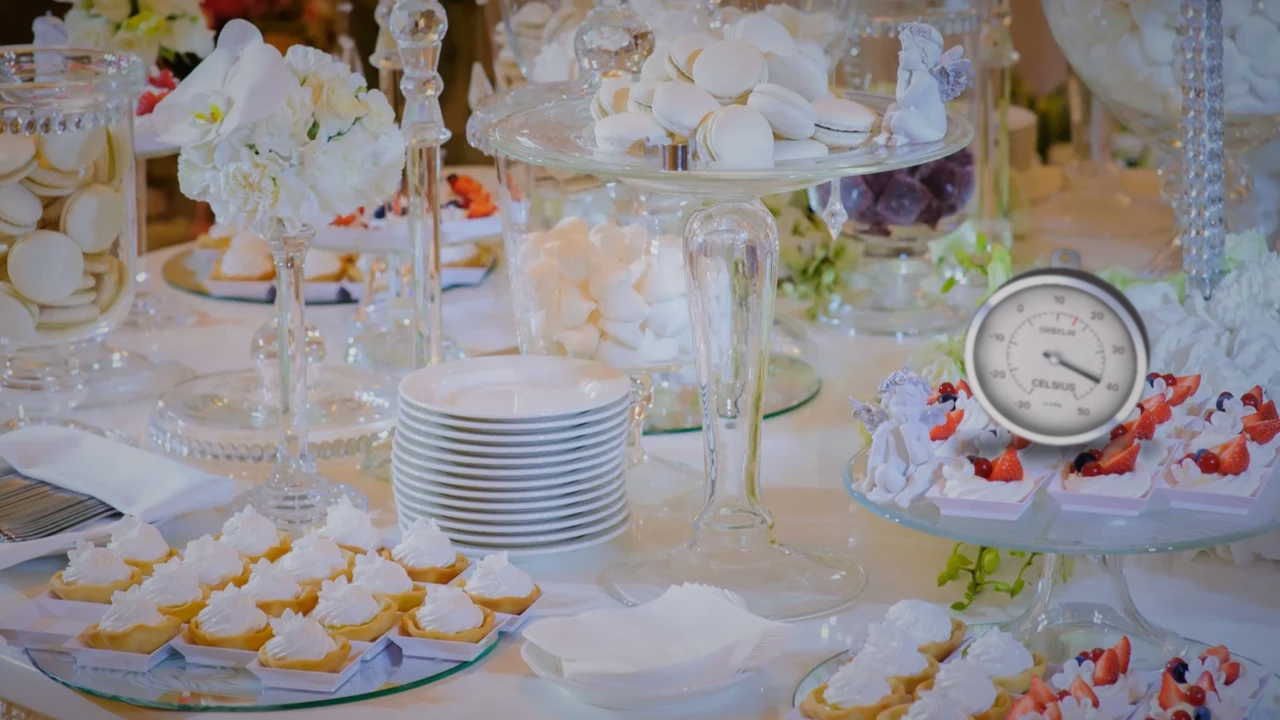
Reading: 40; °C
